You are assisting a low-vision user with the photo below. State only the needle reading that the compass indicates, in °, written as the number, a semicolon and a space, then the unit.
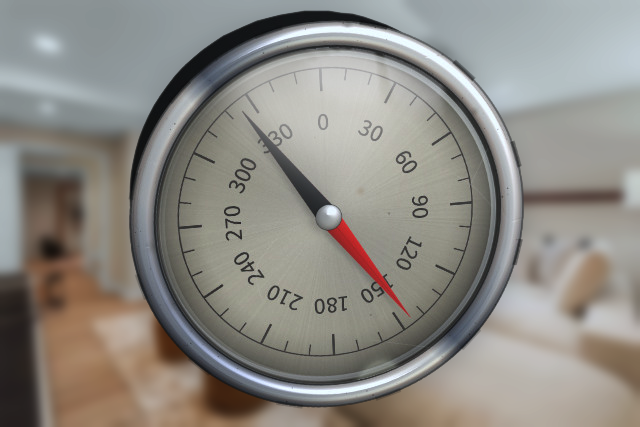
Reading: 145; °
